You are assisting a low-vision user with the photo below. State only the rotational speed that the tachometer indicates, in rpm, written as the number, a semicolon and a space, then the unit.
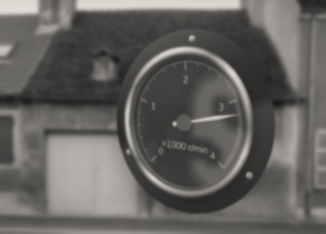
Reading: 3200; rpm
